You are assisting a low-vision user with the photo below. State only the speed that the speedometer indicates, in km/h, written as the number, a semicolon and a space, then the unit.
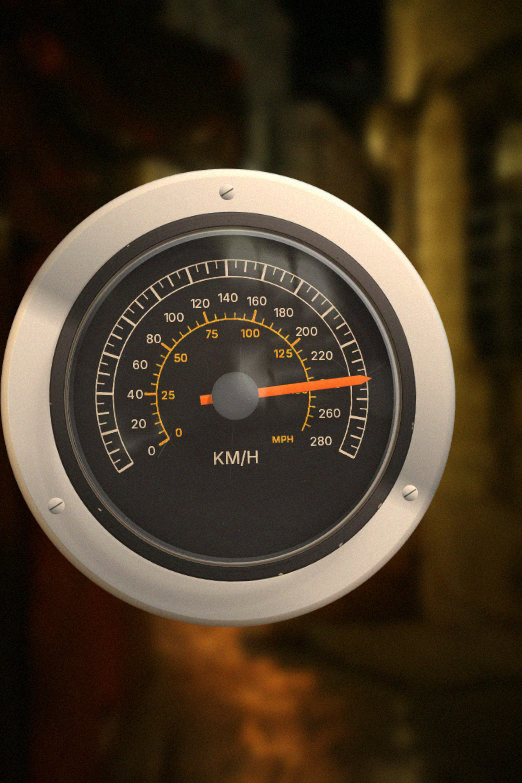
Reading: 240; km/h
